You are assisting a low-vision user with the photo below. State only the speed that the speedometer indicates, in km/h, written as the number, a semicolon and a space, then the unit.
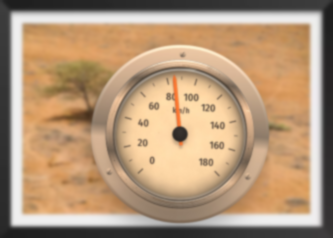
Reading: 85; km/h
